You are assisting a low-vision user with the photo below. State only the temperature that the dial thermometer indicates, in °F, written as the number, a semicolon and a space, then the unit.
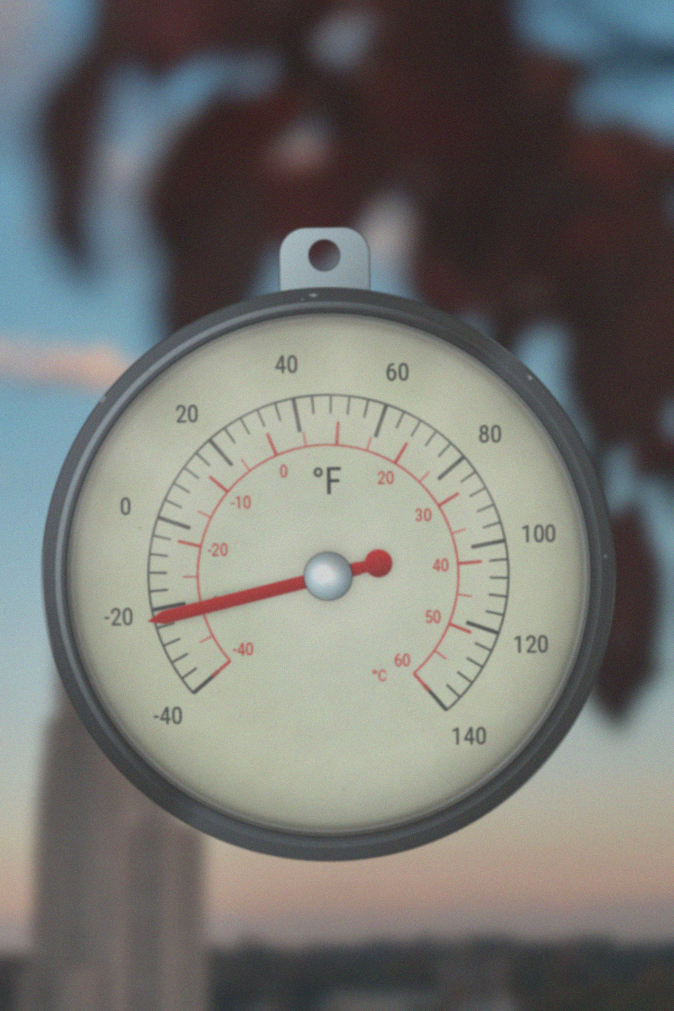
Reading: -22; °F
